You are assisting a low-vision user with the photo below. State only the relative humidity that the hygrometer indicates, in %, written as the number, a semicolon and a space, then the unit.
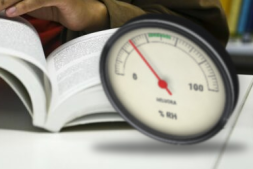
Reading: 30; %
